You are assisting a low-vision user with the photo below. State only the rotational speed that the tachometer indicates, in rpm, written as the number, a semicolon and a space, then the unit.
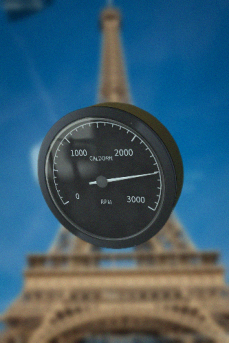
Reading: 2500; rpm
